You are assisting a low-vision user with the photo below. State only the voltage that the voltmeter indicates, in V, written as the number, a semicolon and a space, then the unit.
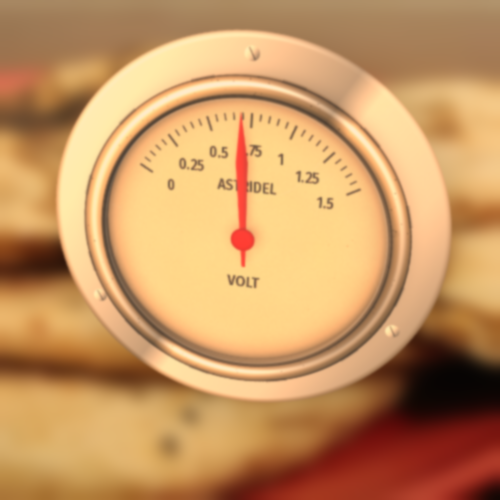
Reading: 0.7; V
